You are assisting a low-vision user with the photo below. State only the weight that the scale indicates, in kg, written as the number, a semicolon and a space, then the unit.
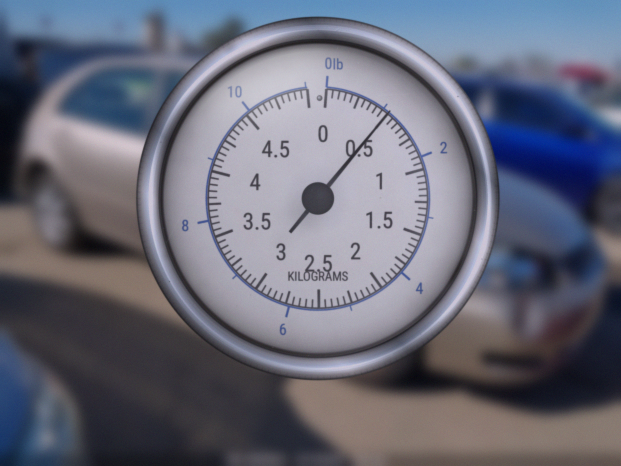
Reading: 0.5; kg
